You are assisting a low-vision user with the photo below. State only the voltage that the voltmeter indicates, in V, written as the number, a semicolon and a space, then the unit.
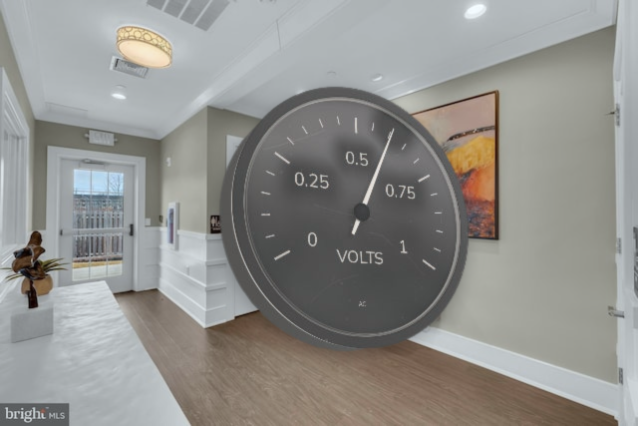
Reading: 0.6; V
